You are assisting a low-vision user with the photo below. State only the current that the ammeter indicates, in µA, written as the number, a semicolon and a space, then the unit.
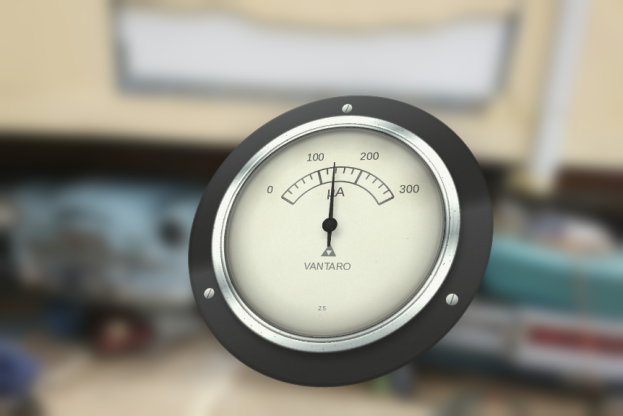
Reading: 140; µA
